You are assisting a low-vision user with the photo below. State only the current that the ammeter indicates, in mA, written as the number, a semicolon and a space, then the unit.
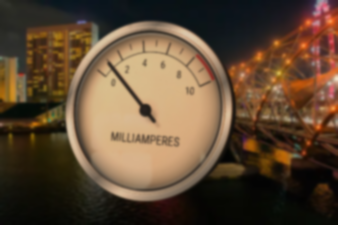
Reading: 1; mA
